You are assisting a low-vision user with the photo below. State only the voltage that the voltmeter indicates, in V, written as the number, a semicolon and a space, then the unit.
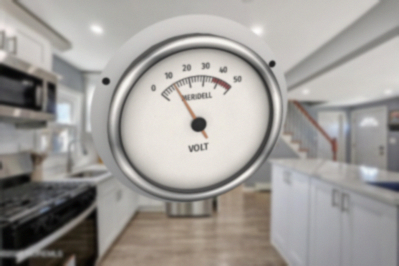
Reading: 10; V
